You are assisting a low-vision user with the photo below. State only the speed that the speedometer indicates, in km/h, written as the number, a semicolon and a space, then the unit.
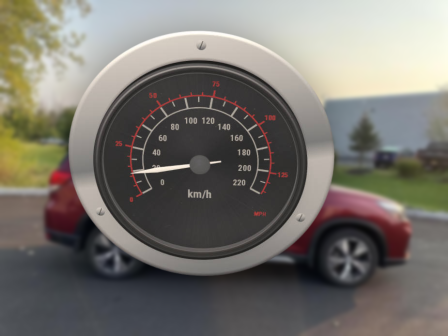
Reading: 20; km/h
